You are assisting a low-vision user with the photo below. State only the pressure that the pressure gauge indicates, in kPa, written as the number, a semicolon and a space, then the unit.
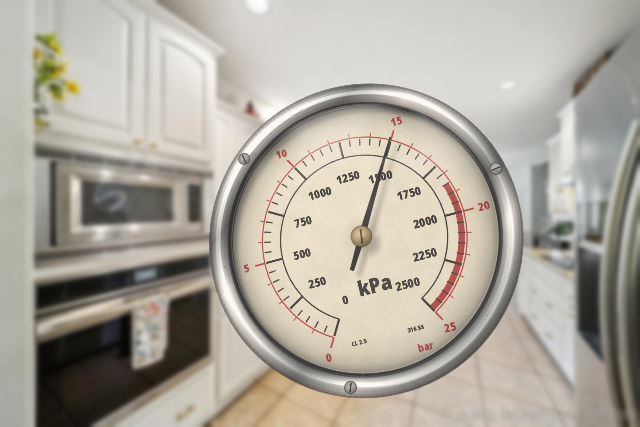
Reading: 1500; kPa
